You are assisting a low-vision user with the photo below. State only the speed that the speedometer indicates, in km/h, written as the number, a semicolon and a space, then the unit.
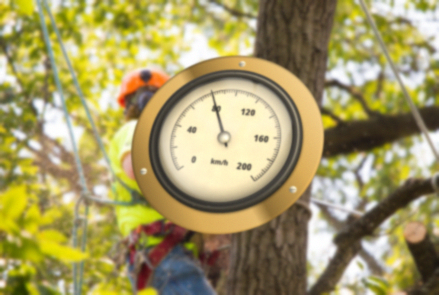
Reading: 80; km/h
